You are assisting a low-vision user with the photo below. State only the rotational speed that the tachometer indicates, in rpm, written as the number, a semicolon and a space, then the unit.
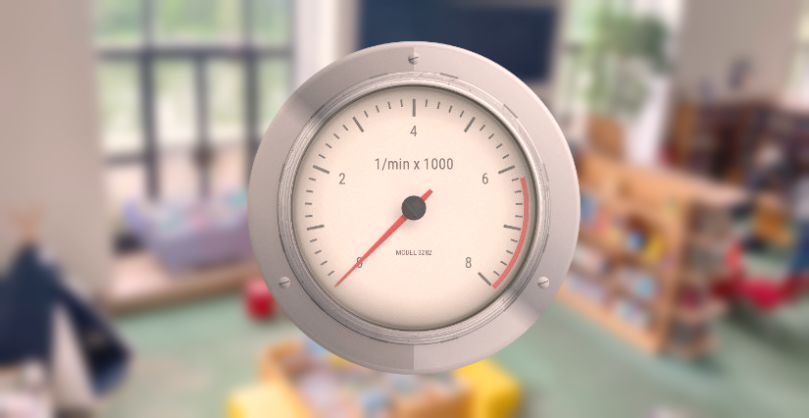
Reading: 0; rpm
